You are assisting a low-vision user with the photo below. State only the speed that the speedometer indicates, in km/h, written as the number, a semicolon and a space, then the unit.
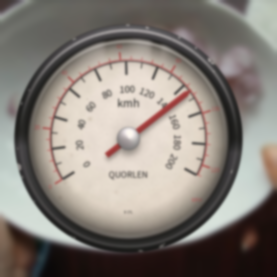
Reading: 145; km/h
